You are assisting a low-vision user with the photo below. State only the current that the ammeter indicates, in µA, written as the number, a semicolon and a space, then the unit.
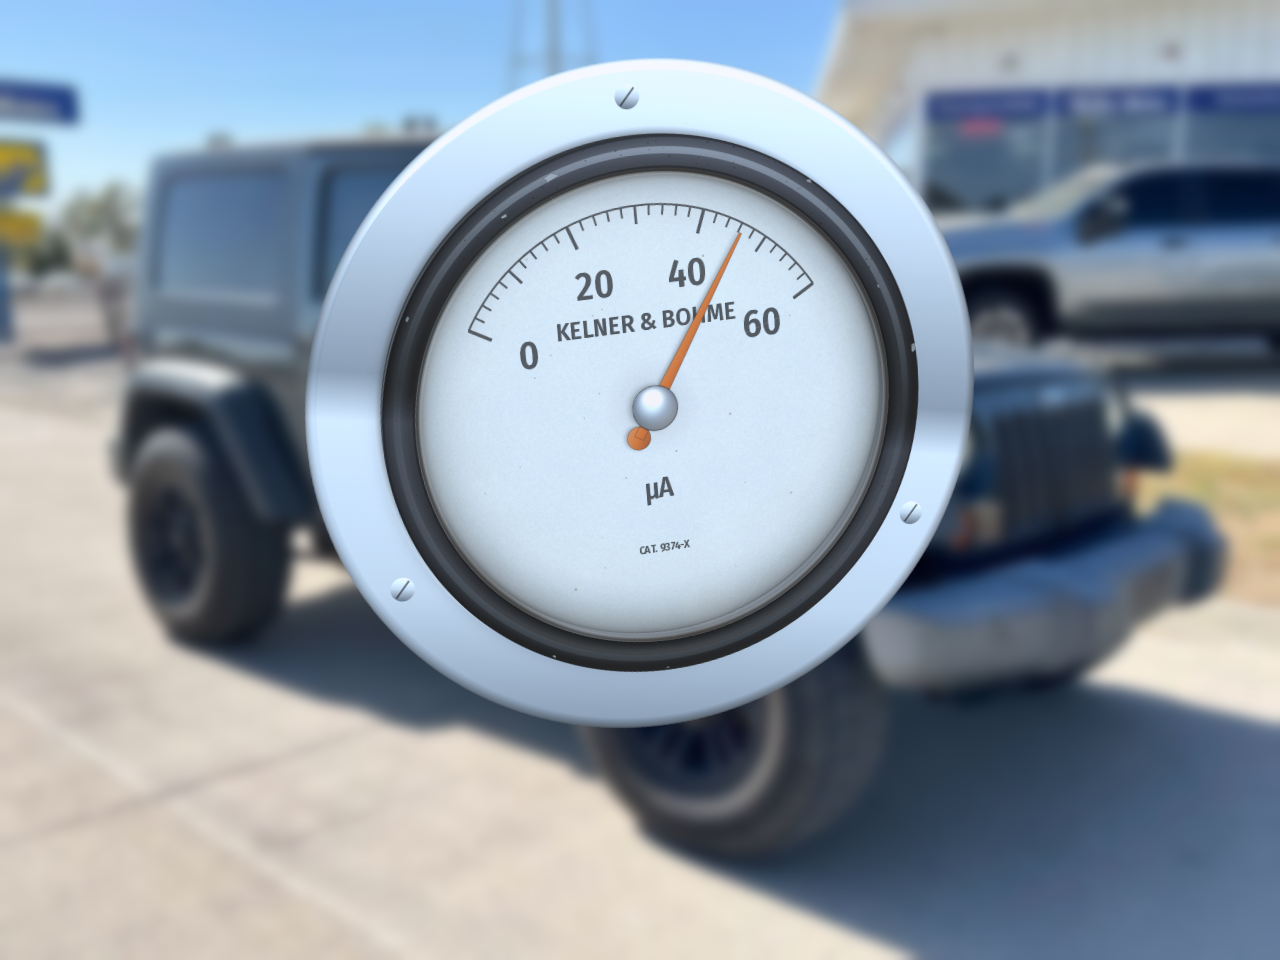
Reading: 46; µA
